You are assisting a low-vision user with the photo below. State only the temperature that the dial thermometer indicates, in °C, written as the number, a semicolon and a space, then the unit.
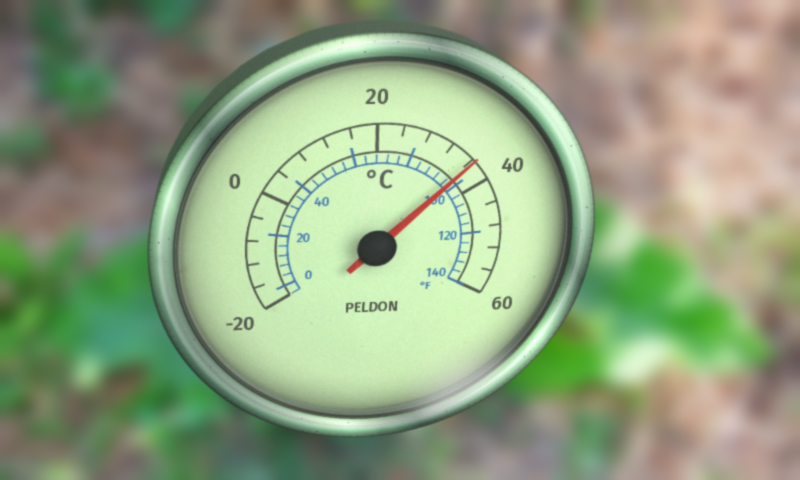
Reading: 36; °C
